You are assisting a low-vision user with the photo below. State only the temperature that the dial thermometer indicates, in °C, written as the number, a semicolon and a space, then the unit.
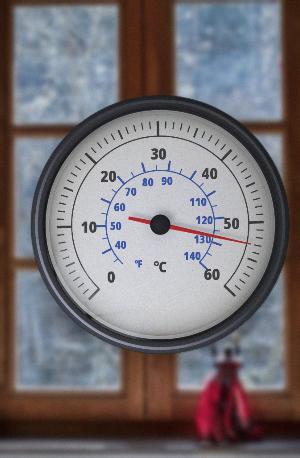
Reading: 53; °C
